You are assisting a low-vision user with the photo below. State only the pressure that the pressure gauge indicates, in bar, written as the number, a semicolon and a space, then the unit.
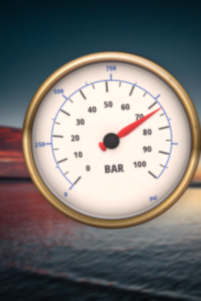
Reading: 72.5; bar
